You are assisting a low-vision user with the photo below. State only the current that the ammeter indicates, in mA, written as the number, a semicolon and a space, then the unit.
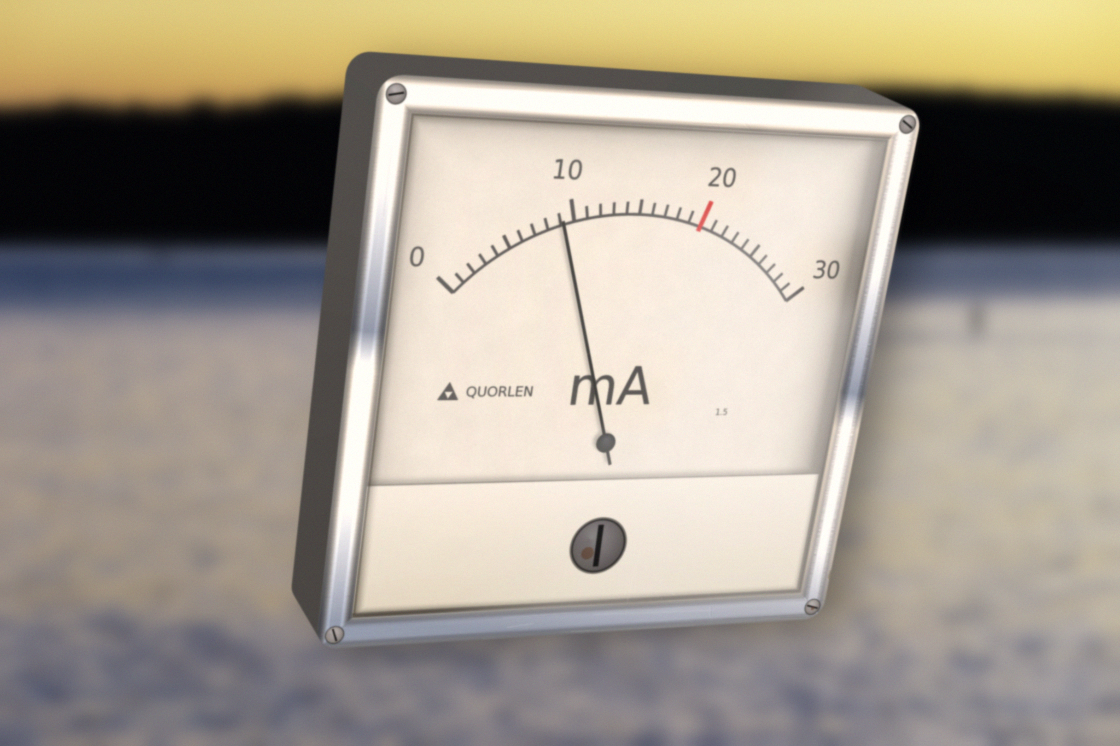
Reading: 9; mA
